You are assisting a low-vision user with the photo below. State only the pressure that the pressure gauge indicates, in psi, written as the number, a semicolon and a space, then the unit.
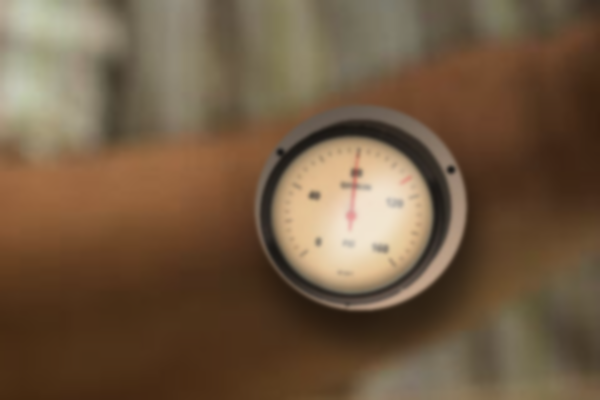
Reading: 80; psi
